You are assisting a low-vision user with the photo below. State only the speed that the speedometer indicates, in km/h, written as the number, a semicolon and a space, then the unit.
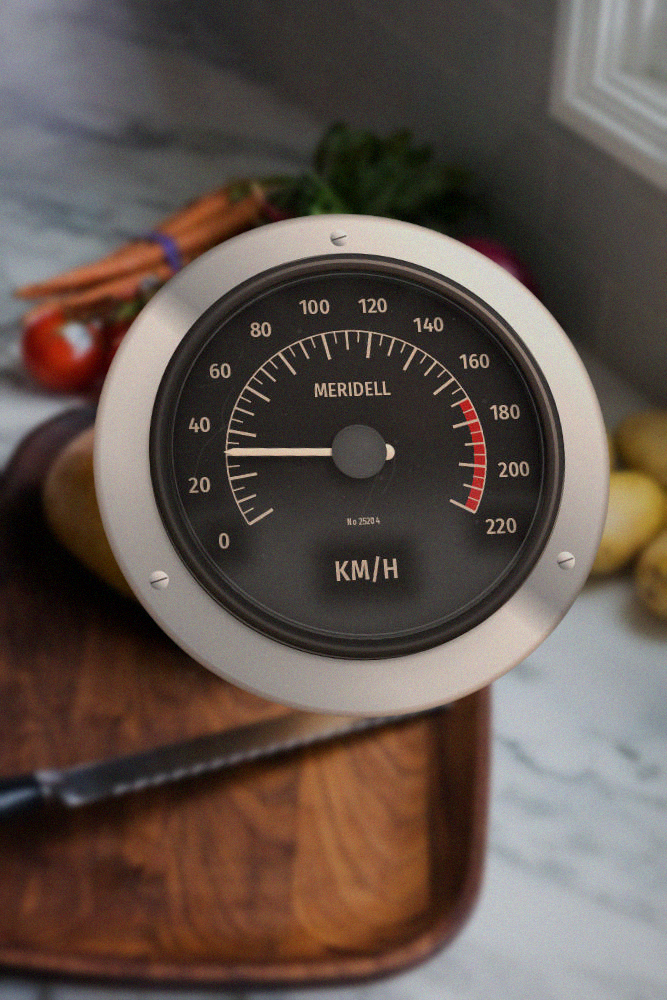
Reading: 30; km/h
